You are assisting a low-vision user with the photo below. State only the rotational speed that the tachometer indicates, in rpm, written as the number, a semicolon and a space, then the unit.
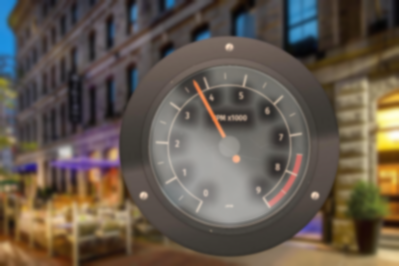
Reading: 3750; rpm
